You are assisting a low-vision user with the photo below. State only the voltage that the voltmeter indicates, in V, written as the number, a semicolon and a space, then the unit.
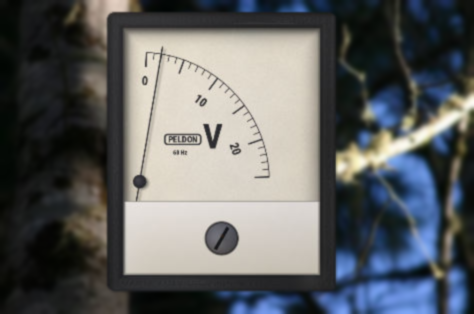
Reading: 2; V
